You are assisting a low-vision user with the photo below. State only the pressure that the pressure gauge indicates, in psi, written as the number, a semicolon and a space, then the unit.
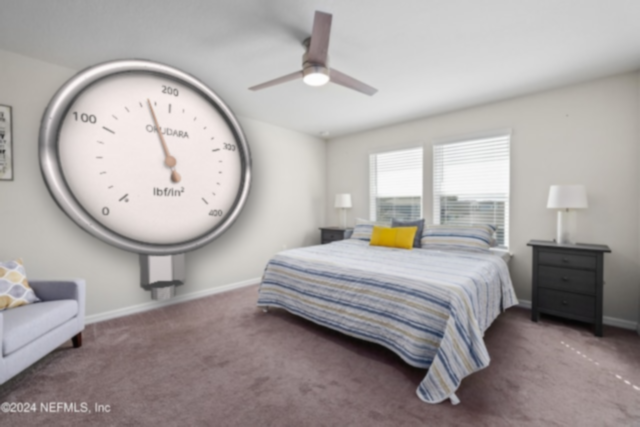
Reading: 170; psi
